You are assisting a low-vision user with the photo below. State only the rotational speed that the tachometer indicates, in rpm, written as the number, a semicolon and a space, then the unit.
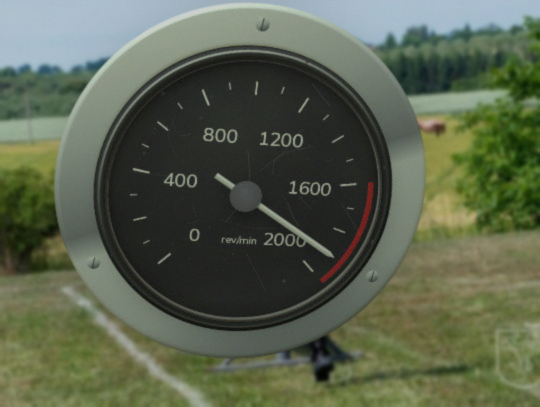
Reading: 1900; rpm
